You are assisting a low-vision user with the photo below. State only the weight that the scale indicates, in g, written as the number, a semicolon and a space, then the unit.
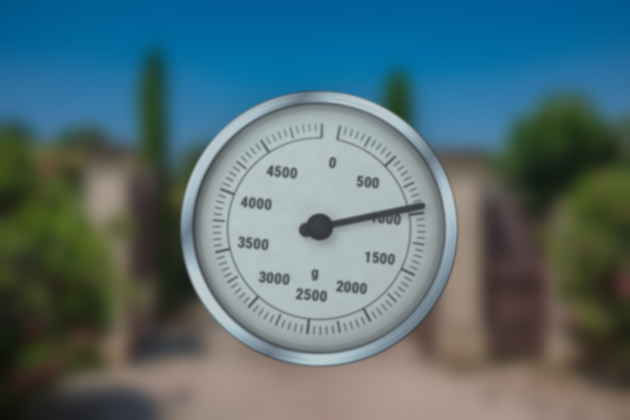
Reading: 950; g
